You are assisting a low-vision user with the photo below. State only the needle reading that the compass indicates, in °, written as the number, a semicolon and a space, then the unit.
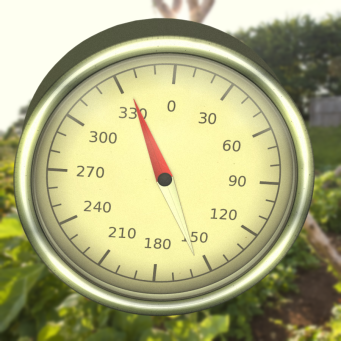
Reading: 335; °
